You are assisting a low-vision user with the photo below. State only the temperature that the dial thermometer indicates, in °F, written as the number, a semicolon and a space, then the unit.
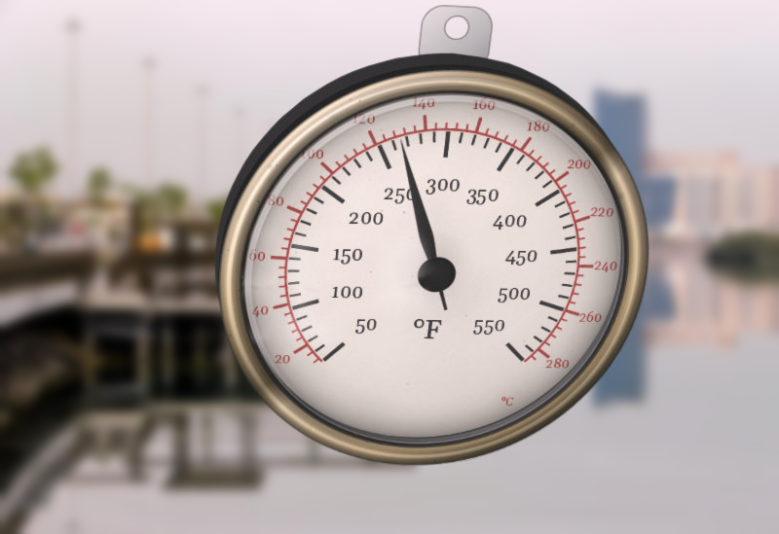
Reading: 265; °F
